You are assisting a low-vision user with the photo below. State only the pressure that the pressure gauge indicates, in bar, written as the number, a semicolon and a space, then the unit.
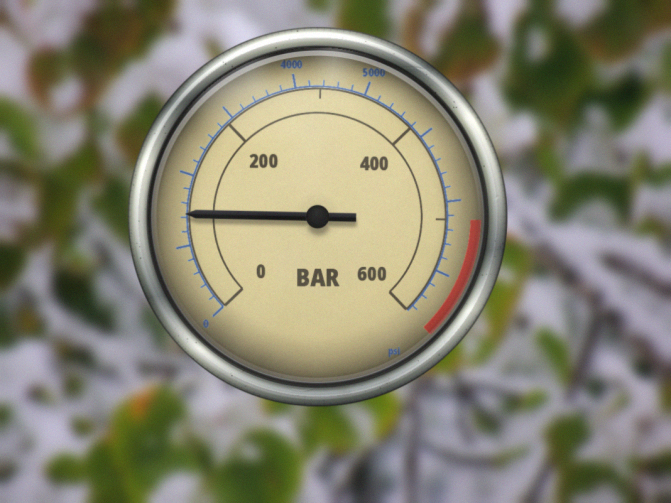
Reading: 100; bar
